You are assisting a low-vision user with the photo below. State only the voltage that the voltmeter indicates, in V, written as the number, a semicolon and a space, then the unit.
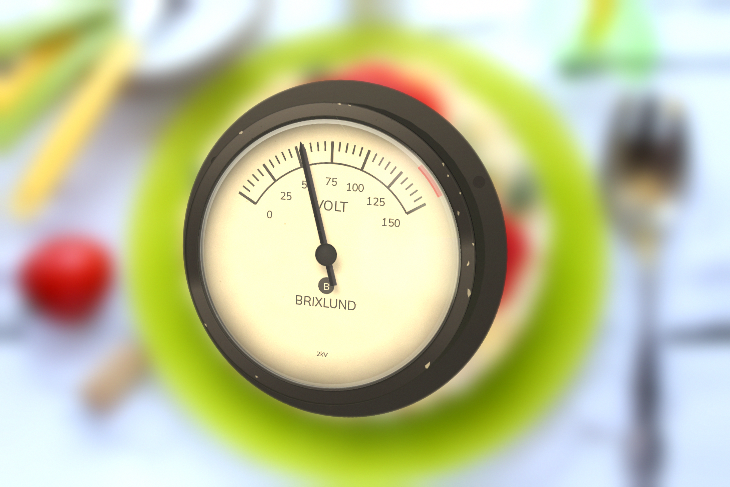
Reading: 55; V
